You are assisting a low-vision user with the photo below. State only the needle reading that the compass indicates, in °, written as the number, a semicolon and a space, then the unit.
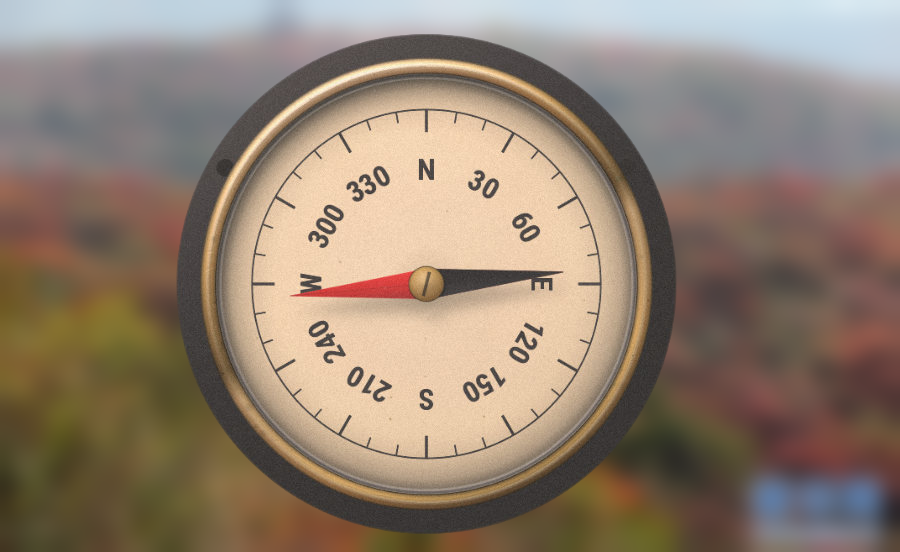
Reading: 265; °
